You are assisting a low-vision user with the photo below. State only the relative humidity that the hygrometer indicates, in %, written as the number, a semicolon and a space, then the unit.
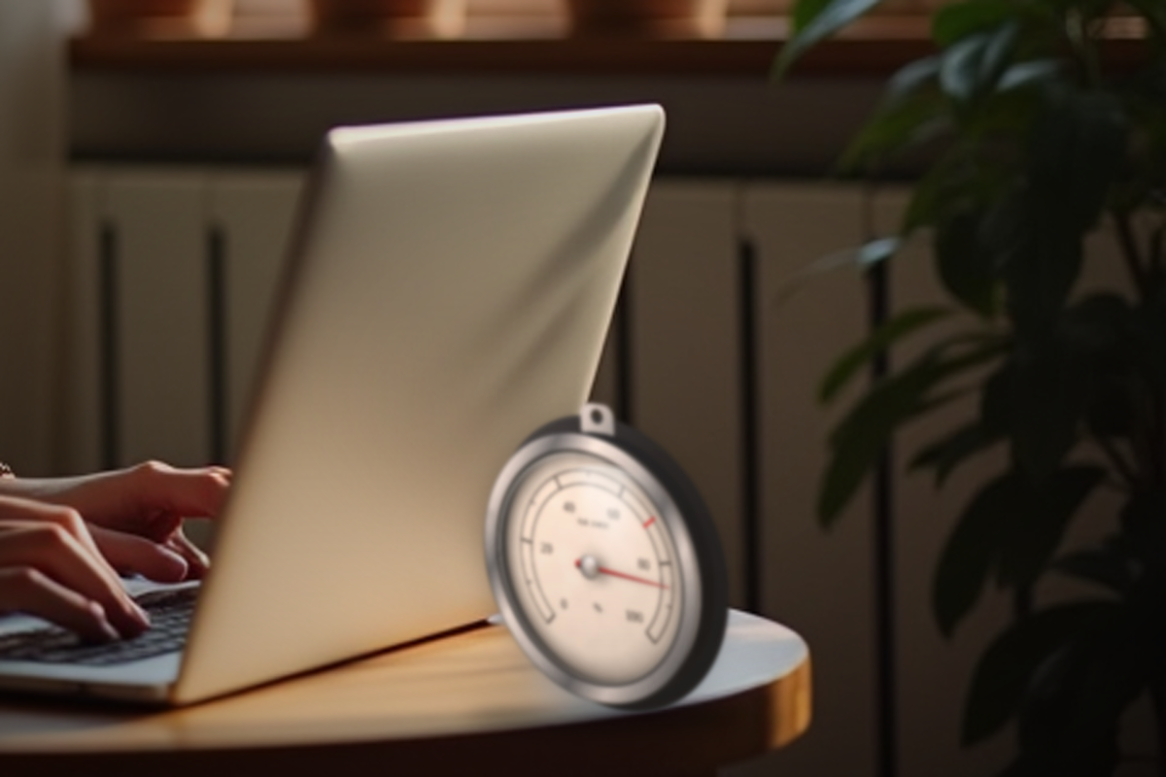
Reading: 85; %
